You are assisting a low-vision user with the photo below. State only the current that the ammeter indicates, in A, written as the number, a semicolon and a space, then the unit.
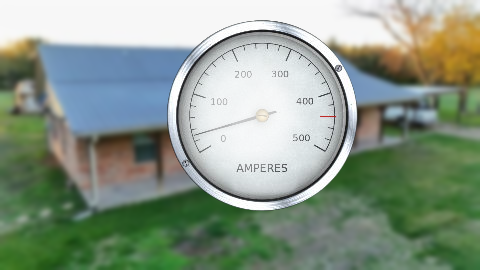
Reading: 30; A
